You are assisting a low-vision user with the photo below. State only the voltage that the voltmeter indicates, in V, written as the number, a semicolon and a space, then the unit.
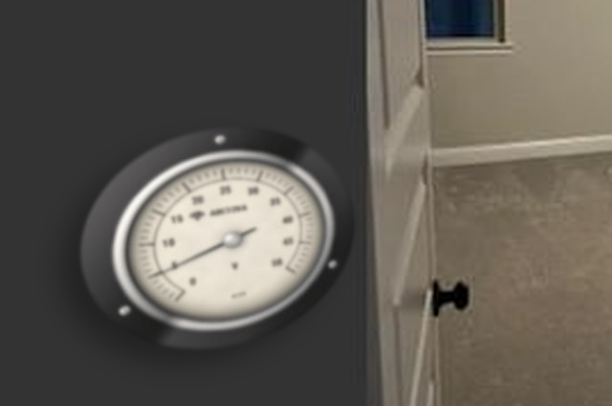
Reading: 5; V
